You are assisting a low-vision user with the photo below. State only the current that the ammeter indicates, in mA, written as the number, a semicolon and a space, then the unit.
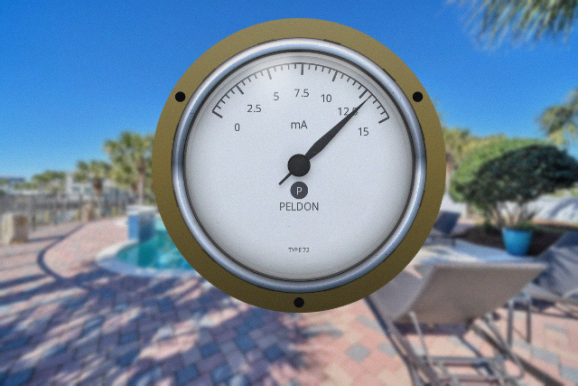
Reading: 13; mA
